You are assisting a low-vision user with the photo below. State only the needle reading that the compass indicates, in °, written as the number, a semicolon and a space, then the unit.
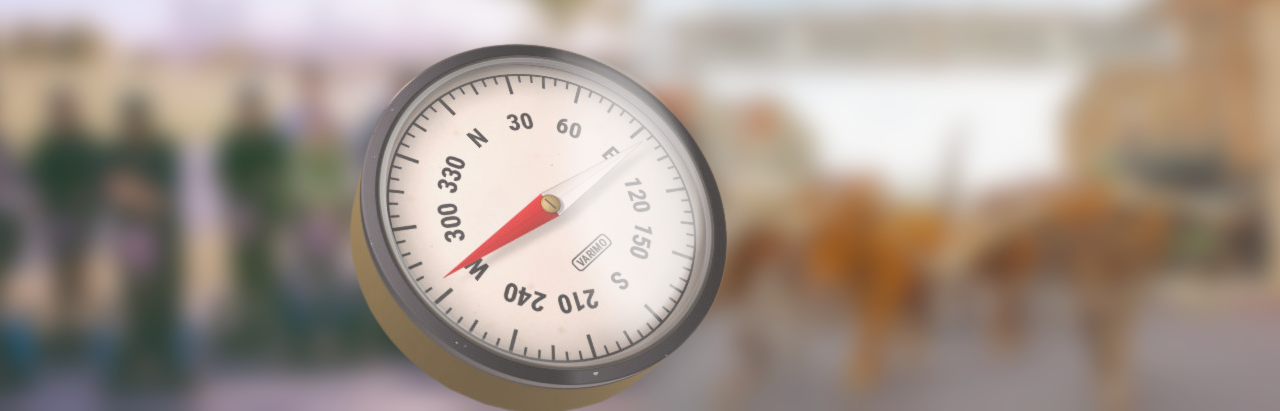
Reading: 275; °
